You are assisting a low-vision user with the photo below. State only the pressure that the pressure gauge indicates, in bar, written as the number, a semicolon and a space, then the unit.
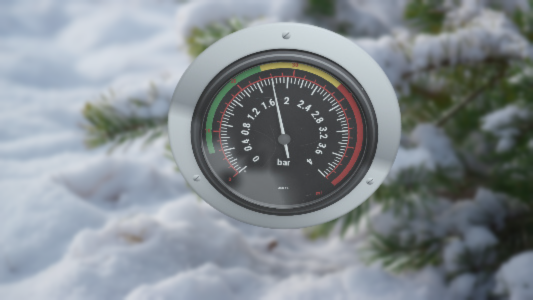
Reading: 1.8; bar
